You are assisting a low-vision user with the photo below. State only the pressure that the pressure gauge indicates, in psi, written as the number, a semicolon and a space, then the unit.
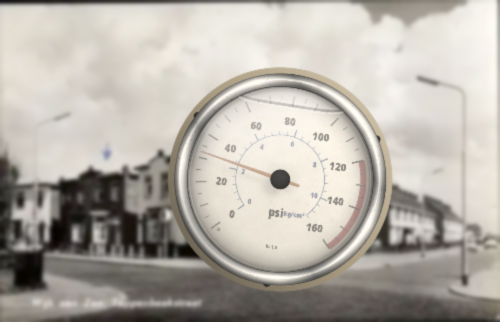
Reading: 32.5; psi
